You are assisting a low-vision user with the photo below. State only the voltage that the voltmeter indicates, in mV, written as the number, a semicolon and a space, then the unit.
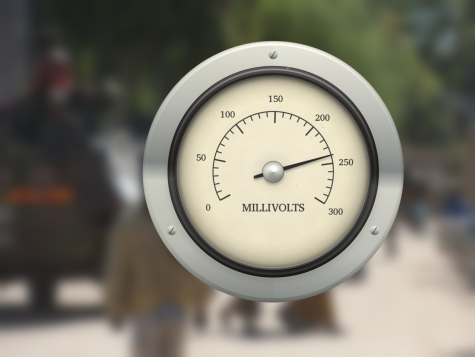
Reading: 240; mV
